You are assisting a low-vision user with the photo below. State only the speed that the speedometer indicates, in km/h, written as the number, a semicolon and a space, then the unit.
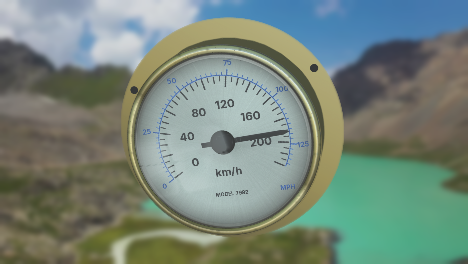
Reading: 190; km/h
